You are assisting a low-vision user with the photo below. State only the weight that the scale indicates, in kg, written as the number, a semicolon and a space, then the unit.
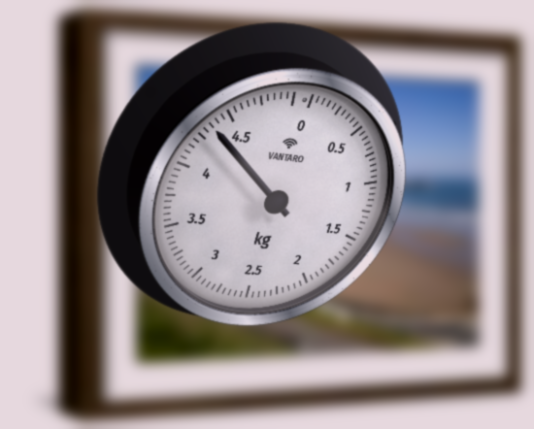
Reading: 4.35; kg
